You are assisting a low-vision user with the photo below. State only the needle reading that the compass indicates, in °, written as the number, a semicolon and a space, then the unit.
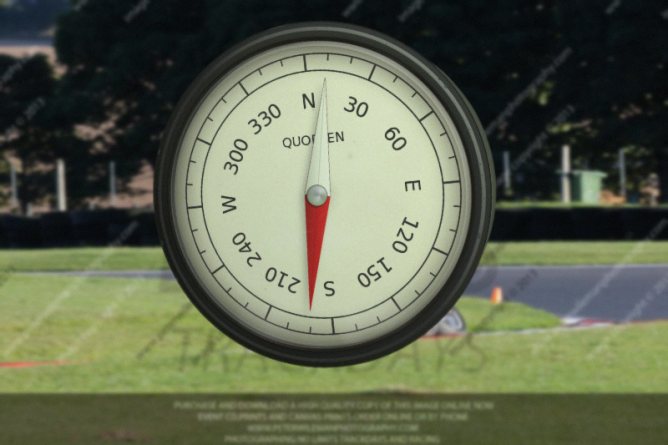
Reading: 190; °
